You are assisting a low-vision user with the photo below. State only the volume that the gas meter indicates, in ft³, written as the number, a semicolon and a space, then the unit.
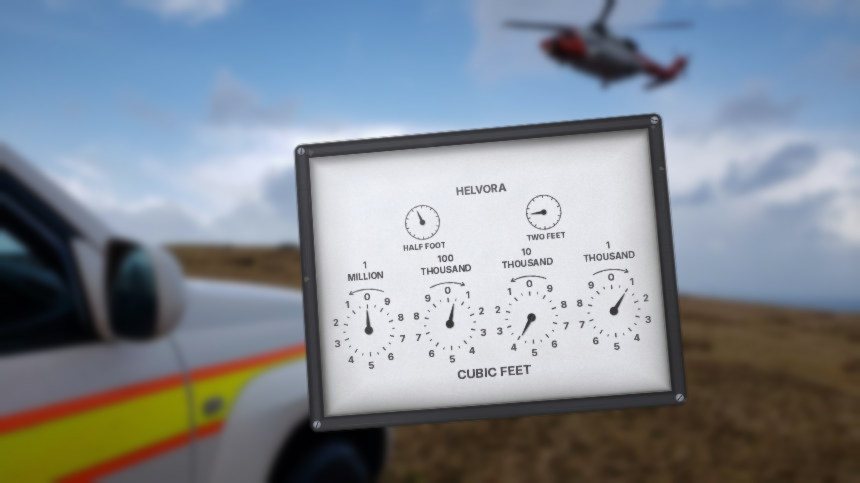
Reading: 4100; ft³
